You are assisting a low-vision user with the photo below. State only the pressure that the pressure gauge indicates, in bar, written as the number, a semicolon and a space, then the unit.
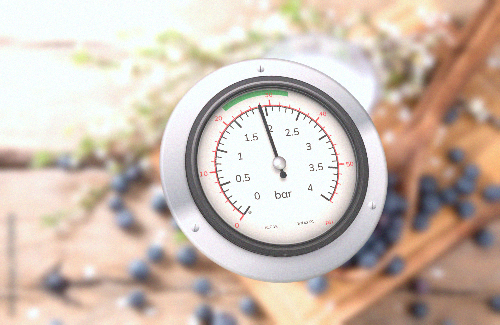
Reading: 1.9; bar
